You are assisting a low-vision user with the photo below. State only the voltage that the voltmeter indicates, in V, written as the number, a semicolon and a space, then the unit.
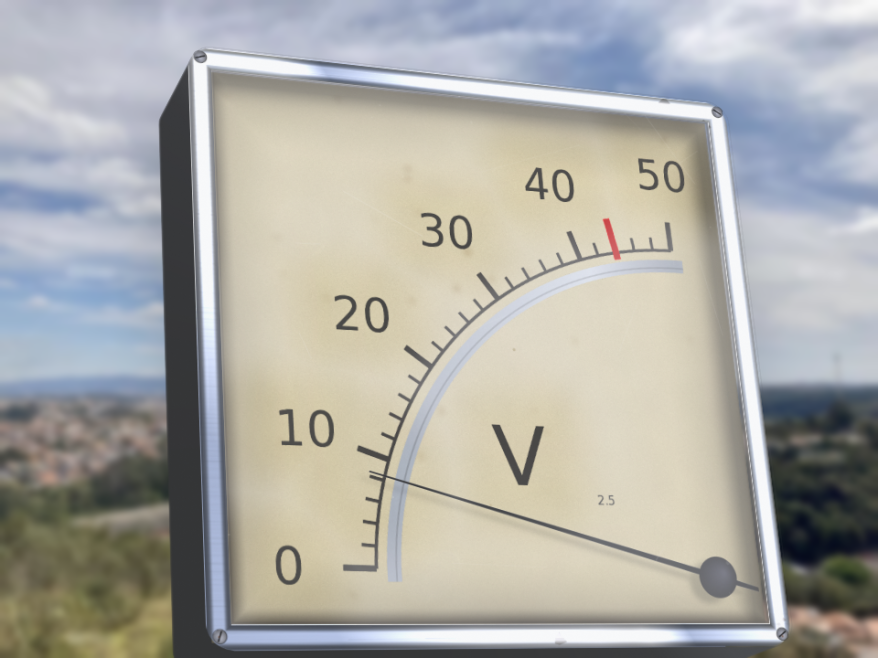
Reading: 8; V
